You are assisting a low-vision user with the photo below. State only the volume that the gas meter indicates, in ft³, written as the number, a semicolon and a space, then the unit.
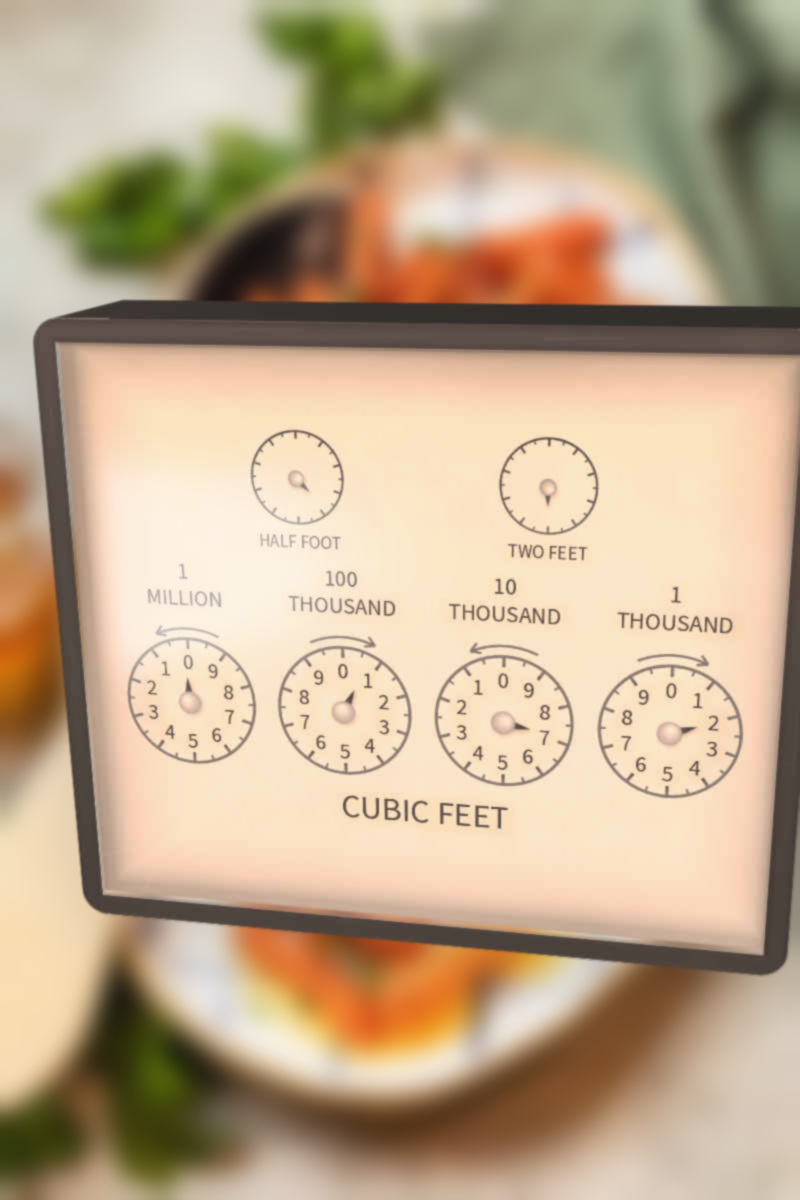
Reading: 7200; ft³
